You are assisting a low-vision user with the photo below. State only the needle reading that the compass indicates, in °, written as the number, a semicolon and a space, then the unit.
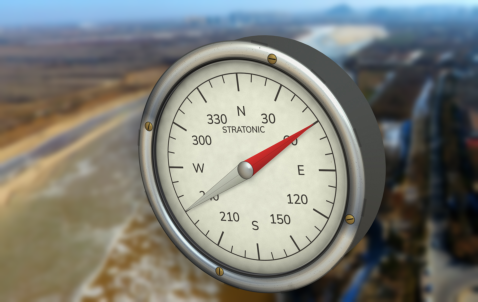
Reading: 60; °
